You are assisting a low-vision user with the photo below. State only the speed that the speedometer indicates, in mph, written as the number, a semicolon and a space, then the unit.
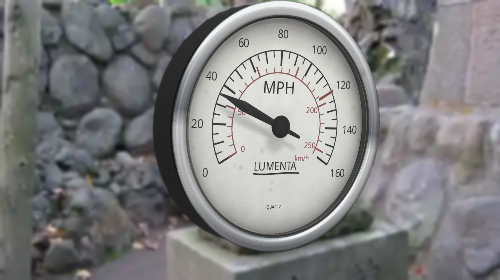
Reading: 35; mph
